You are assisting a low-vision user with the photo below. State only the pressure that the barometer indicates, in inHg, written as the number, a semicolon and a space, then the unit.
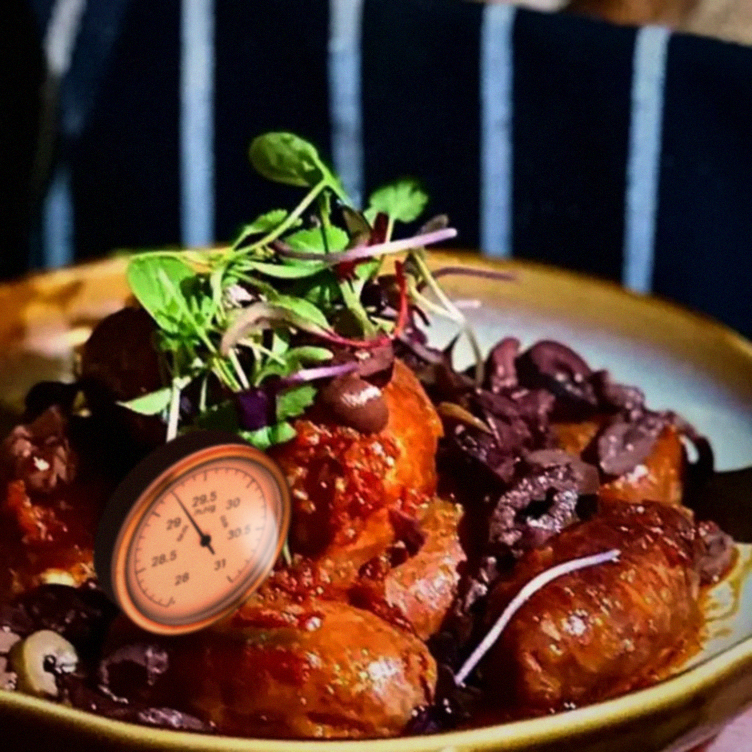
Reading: 29.2; inHg
